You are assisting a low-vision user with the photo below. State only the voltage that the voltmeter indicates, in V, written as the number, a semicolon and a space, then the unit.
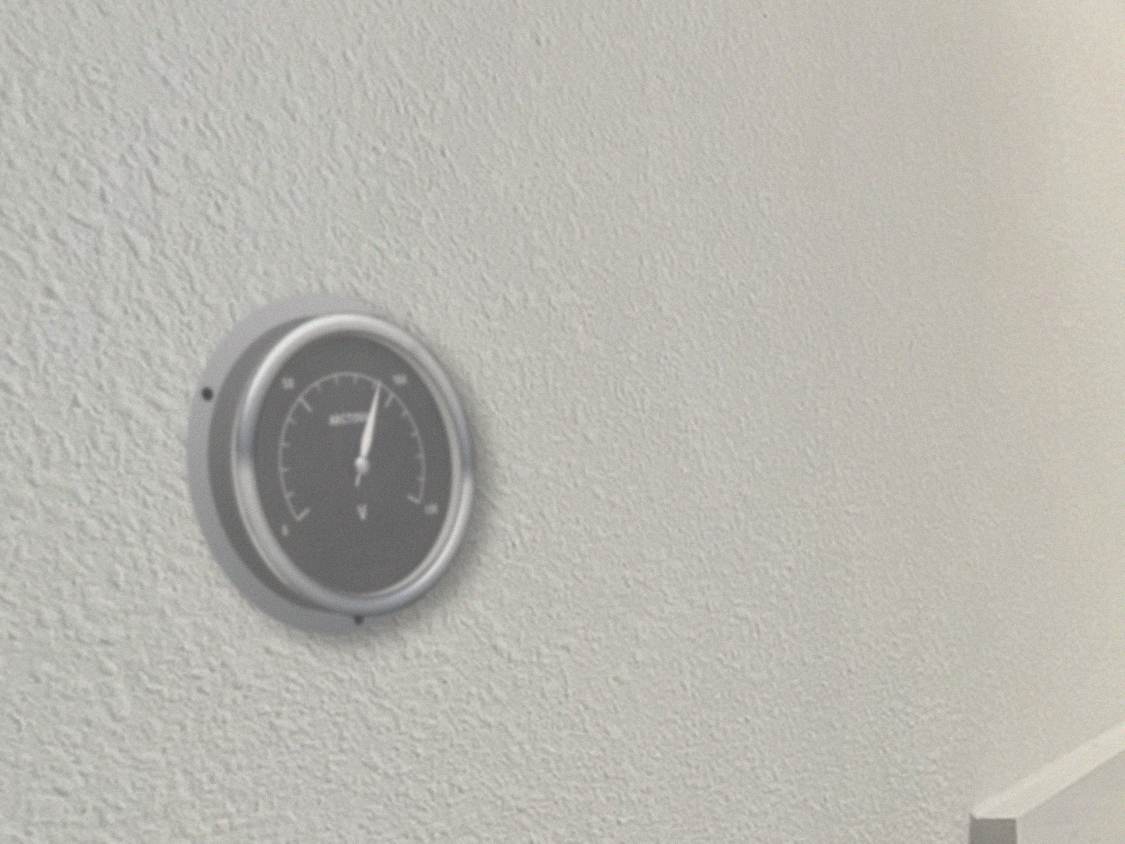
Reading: 90; V
